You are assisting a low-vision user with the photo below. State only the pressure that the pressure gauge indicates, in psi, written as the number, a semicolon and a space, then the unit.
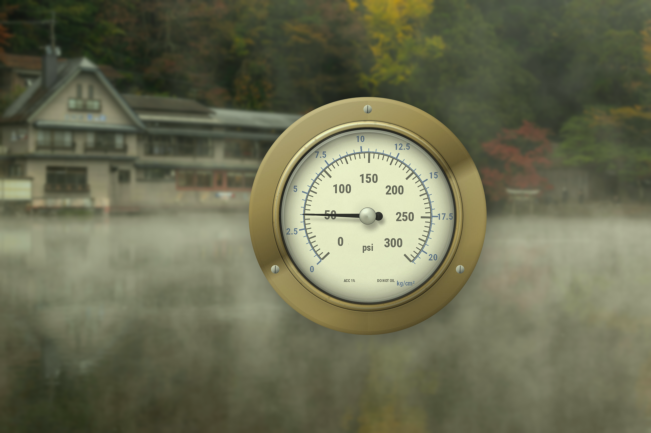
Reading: 50; psi
